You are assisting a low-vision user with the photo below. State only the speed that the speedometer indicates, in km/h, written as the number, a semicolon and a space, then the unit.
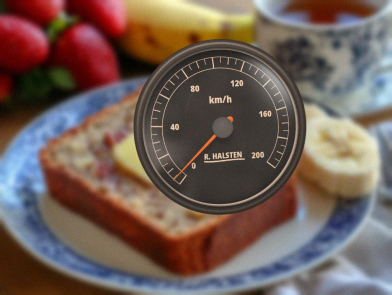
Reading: 5; km/h
